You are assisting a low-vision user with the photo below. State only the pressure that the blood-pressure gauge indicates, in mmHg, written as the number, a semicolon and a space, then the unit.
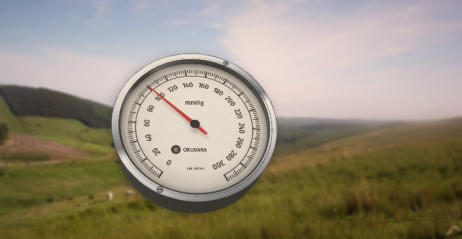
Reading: 100; mmHg
